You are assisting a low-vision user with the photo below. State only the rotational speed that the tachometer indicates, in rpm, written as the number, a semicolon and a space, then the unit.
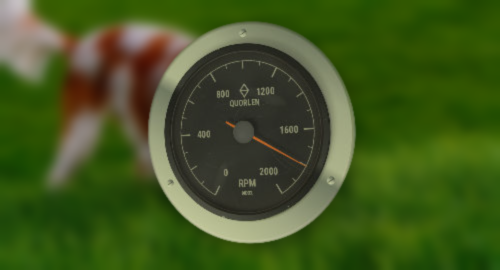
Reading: 1800; rpm
